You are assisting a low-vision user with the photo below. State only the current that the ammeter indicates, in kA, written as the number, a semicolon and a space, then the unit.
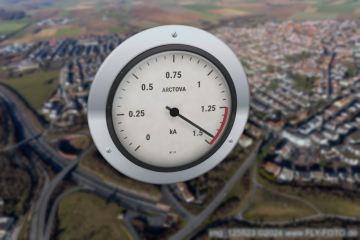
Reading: 1.45; kA
